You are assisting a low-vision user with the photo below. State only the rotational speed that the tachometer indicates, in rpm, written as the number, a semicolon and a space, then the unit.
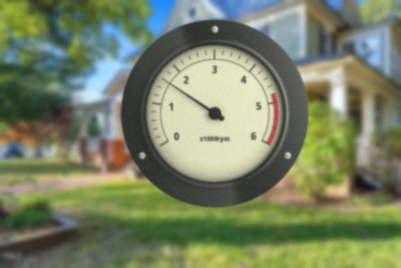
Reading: 1600; rpm
